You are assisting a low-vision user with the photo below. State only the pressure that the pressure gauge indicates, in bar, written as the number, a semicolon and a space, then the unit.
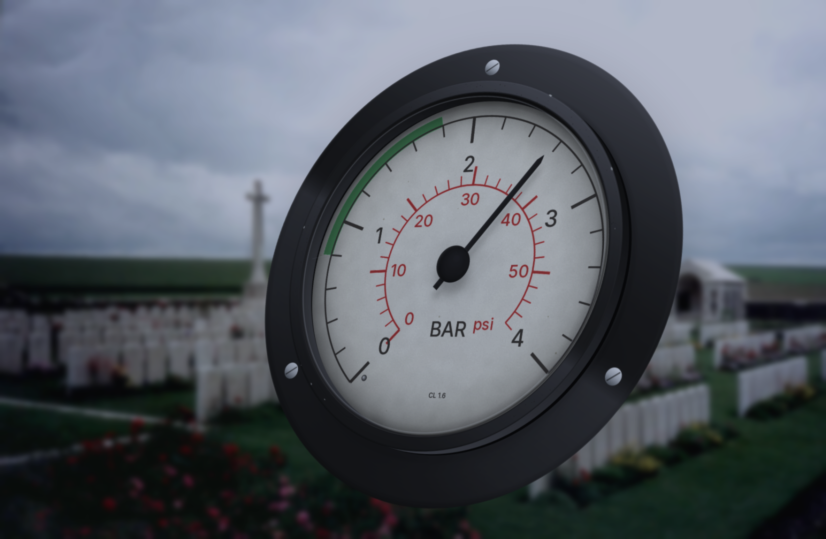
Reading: 2.6; bar
